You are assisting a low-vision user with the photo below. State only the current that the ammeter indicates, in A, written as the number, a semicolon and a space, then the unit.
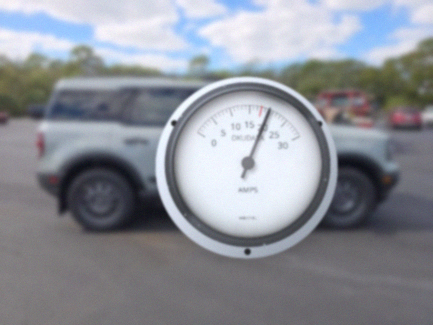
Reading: 20; A
